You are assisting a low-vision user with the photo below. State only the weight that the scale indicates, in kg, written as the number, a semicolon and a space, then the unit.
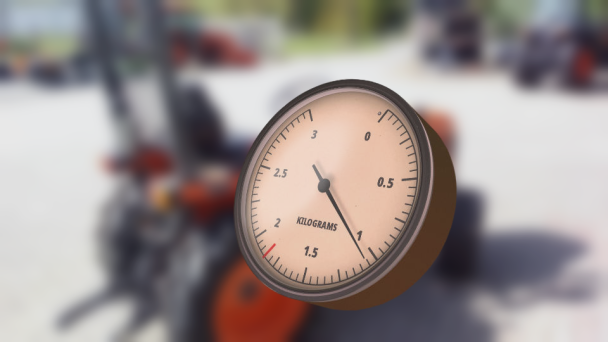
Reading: 1.05; kg
